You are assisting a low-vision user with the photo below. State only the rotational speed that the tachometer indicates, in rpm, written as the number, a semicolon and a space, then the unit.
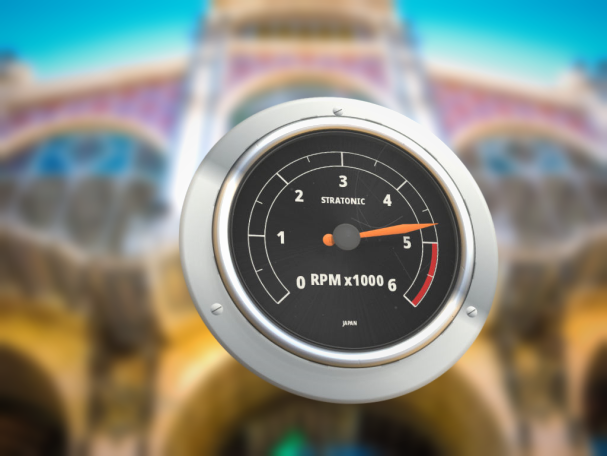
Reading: 4750; rpm
